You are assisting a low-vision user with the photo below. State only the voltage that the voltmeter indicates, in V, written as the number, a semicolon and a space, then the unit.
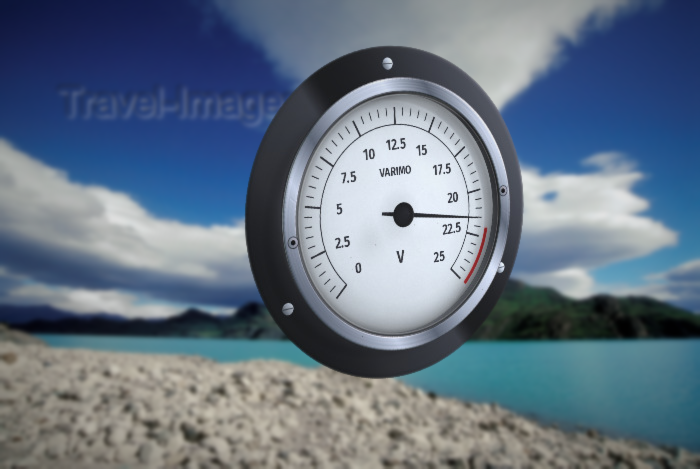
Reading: 21.5; V
